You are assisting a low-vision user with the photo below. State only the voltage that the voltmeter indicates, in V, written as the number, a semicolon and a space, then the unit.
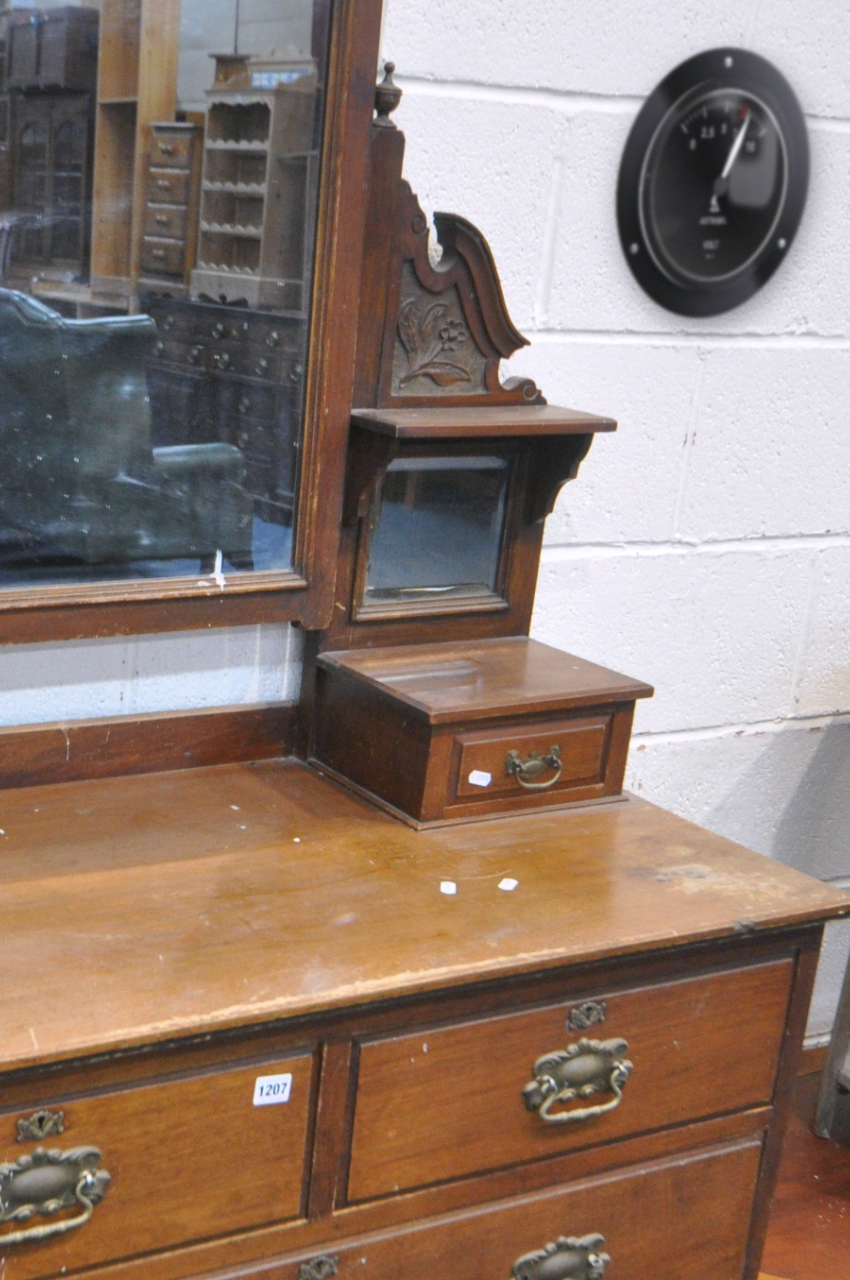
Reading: 7.5; V
